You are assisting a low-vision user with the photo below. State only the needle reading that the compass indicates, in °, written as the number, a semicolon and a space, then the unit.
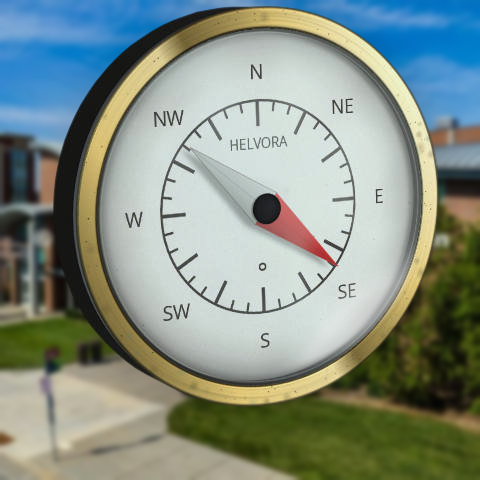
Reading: 130; °
